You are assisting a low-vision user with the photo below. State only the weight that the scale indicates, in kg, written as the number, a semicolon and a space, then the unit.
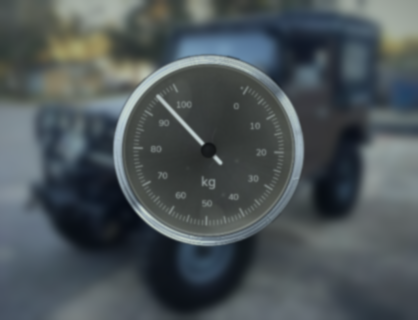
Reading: 95; kg
